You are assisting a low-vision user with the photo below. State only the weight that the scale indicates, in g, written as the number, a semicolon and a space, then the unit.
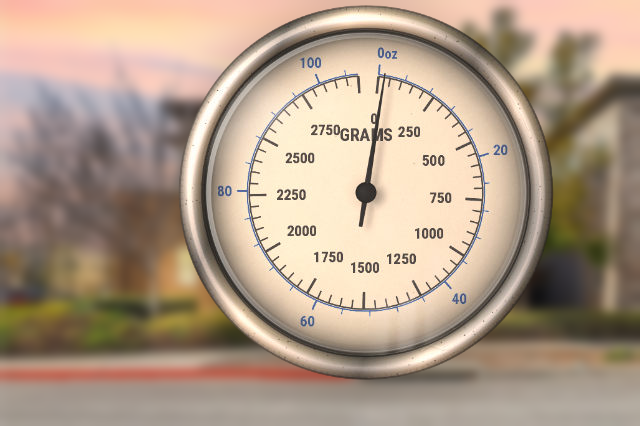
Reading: 25; g
